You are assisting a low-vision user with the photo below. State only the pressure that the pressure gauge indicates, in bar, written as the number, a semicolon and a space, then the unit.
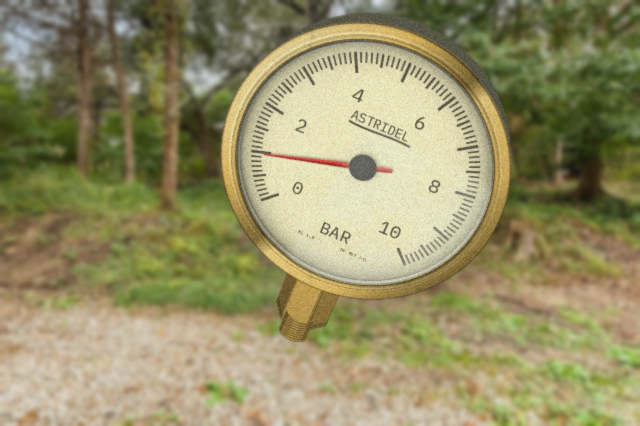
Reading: 1; bar
